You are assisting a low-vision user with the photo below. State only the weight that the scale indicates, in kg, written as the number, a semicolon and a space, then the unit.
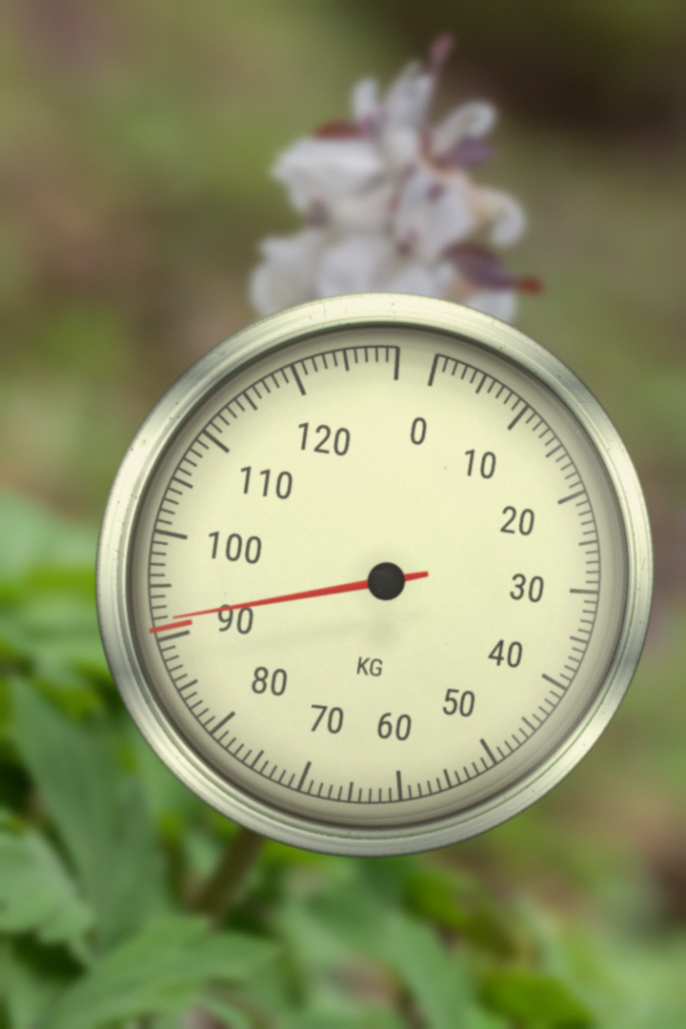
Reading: 92; kg
